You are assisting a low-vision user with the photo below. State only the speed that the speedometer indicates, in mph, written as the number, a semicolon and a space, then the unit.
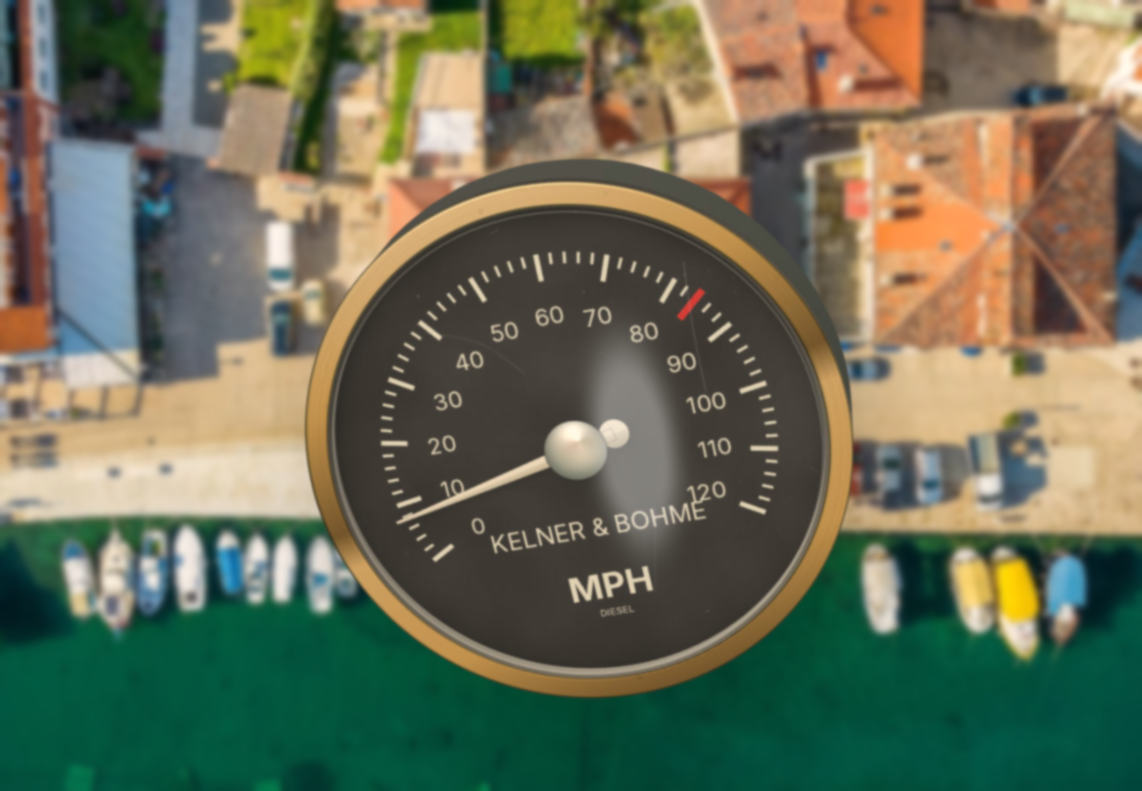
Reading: 8; mph
